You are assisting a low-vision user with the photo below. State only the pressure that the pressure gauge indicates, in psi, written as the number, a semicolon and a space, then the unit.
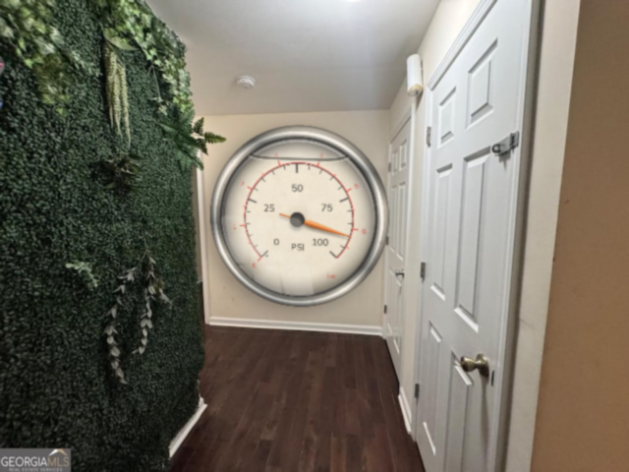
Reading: 90; psi
